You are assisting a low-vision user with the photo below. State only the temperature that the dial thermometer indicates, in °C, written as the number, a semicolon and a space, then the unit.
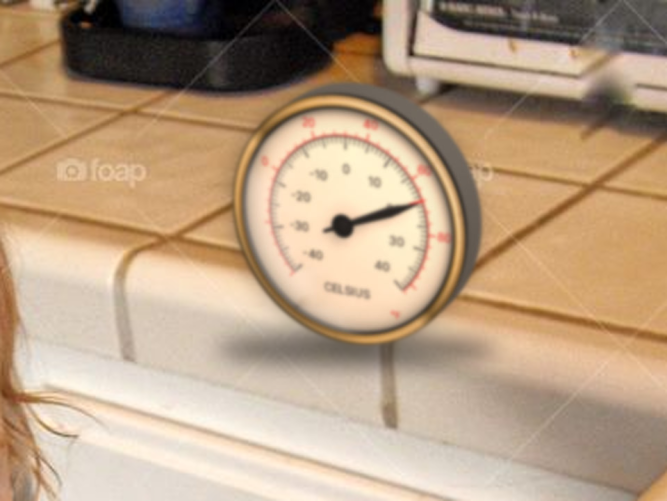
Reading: 20; °C
